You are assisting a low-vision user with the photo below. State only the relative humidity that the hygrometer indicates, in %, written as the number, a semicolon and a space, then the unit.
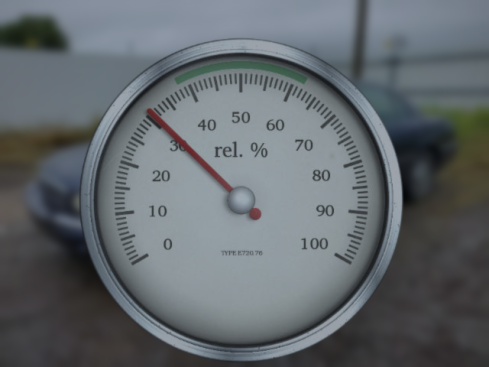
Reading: 31; %
